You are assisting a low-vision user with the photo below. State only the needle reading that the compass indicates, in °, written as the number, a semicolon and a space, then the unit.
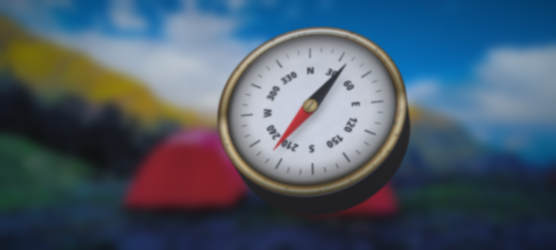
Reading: 220; °
